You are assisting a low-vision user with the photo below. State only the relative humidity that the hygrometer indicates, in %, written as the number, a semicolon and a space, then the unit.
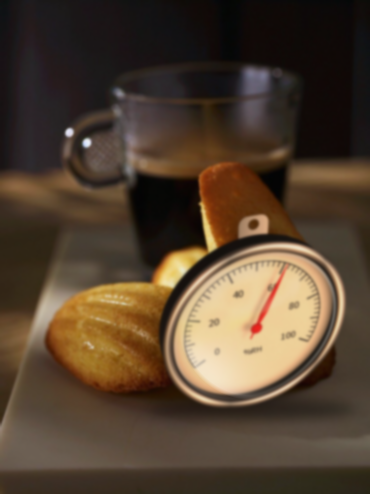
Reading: 60; %
